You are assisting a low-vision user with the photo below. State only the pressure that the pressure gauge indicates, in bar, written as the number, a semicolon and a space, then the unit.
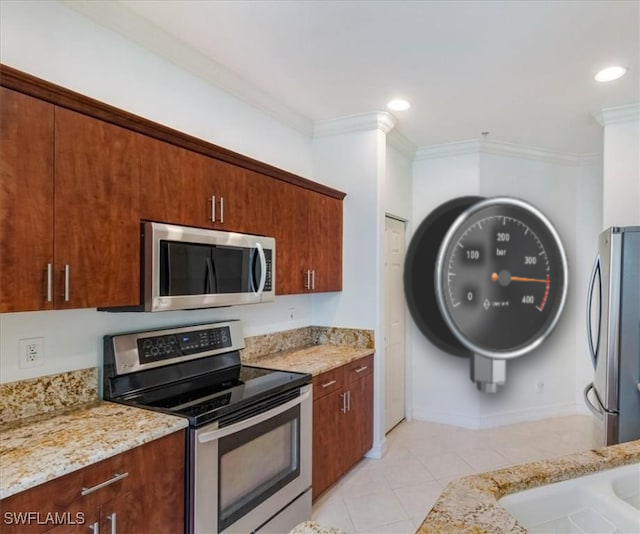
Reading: 350; bar
